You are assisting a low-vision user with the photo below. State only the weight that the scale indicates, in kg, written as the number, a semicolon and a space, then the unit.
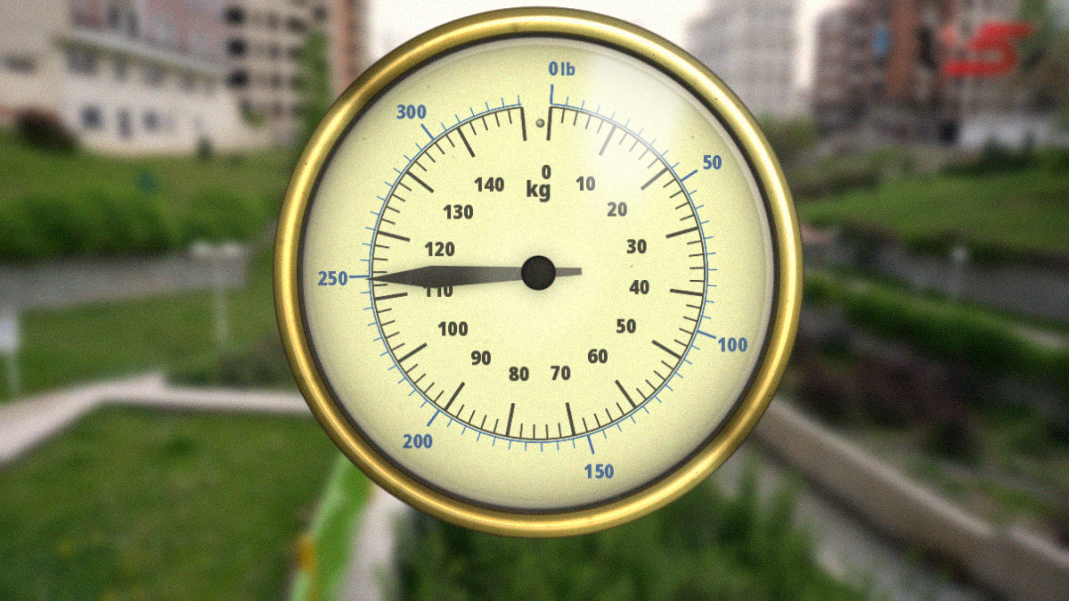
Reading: 113; kg
